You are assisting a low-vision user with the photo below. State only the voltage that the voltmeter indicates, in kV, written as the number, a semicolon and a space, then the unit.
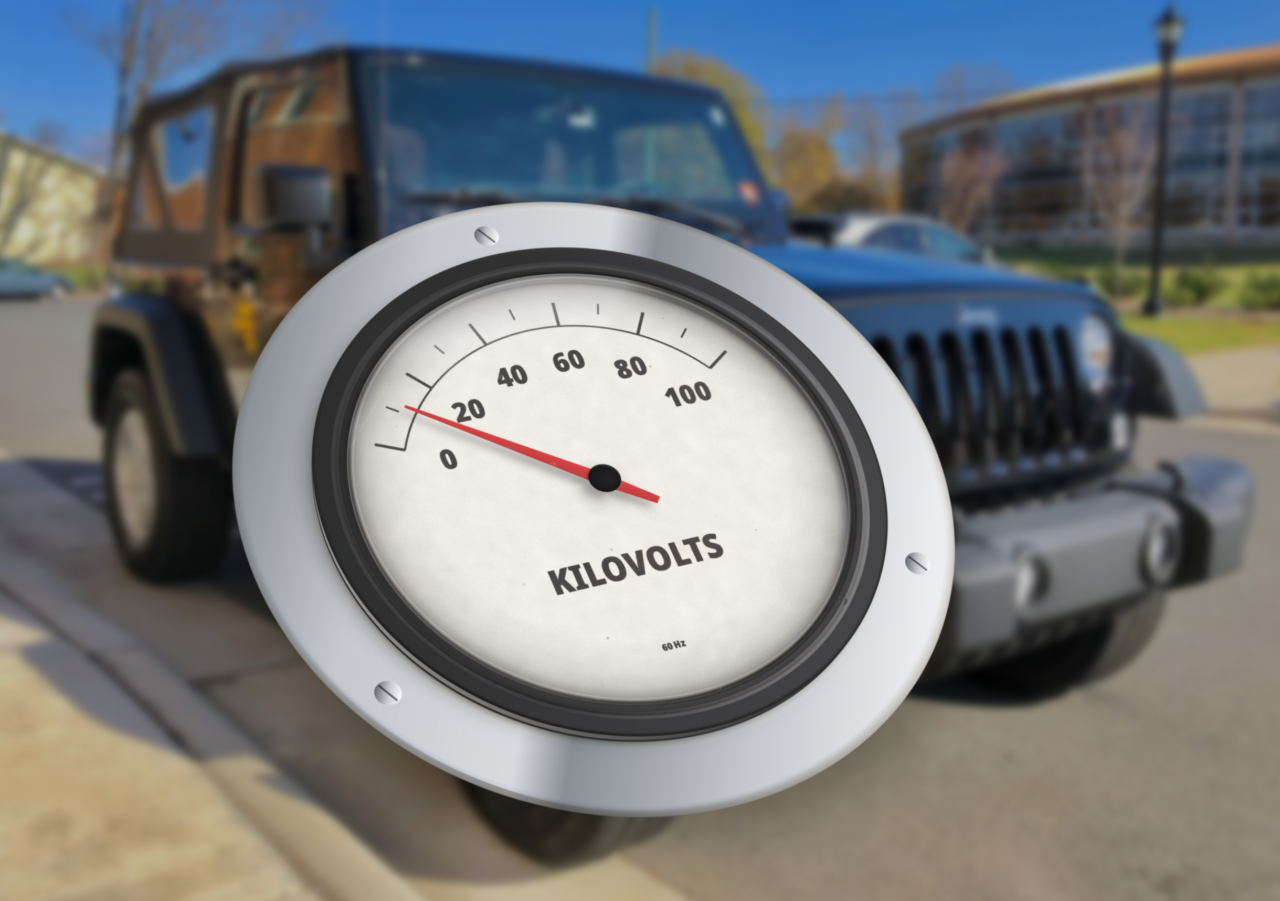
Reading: 10; kV
